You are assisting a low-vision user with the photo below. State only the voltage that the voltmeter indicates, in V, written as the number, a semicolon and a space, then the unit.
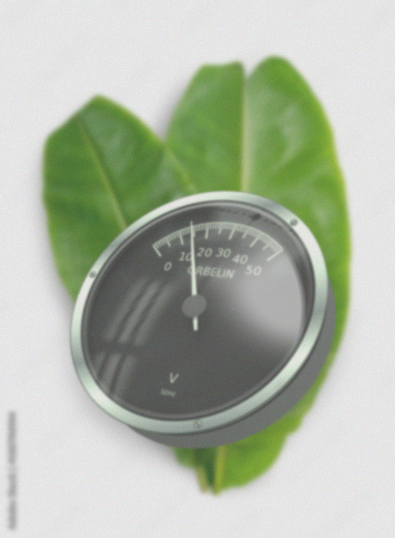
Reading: 15; V
